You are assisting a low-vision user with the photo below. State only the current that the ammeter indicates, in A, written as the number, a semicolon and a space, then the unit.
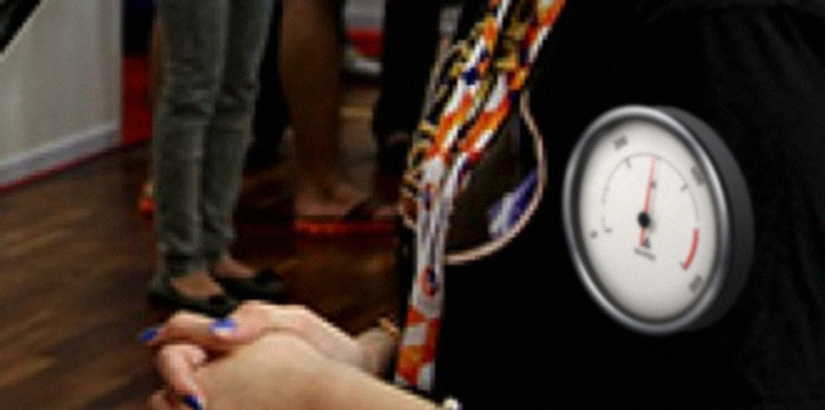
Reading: 300; A
